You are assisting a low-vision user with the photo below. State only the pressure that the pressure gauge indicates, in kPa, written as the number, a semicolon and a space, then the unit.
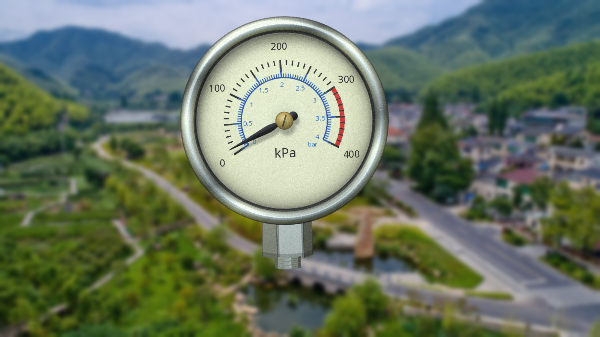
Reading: 10; kPa
